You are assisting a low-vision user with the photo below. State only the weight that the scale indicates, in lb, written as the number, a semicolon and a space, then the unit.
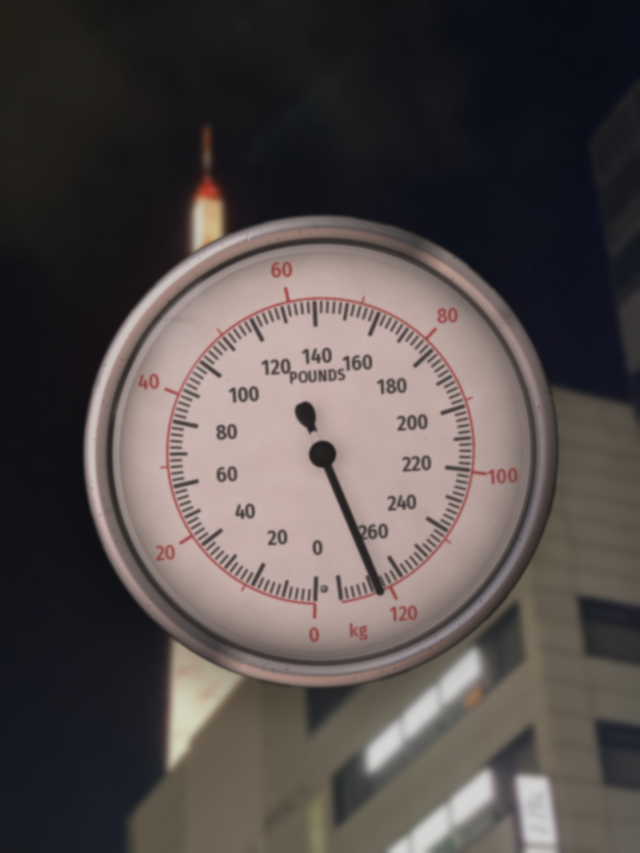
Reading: 268; lb
